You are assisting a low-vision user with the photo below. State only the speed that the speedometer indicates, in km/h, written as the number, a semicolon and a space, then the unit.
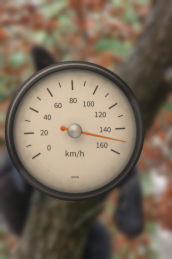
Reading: 150; km/h
